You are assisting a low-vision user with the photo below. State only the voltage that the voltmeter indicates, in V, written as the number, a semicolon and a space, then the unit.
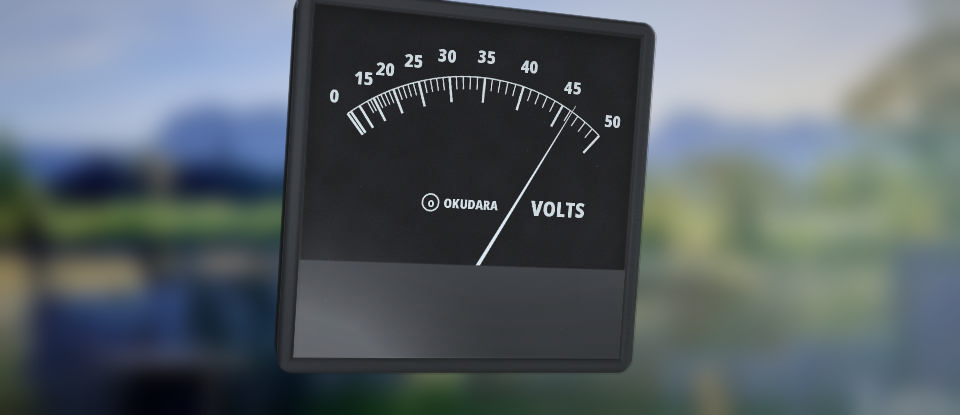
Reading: 46; V
